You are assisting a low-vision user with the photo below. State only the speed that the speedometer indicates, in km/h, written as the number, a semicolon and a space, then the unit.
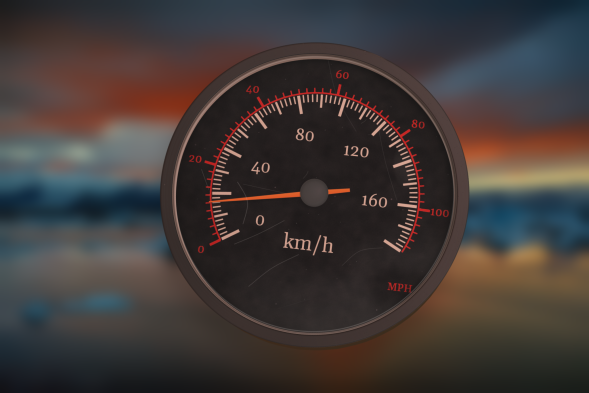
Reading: 16; km/h
